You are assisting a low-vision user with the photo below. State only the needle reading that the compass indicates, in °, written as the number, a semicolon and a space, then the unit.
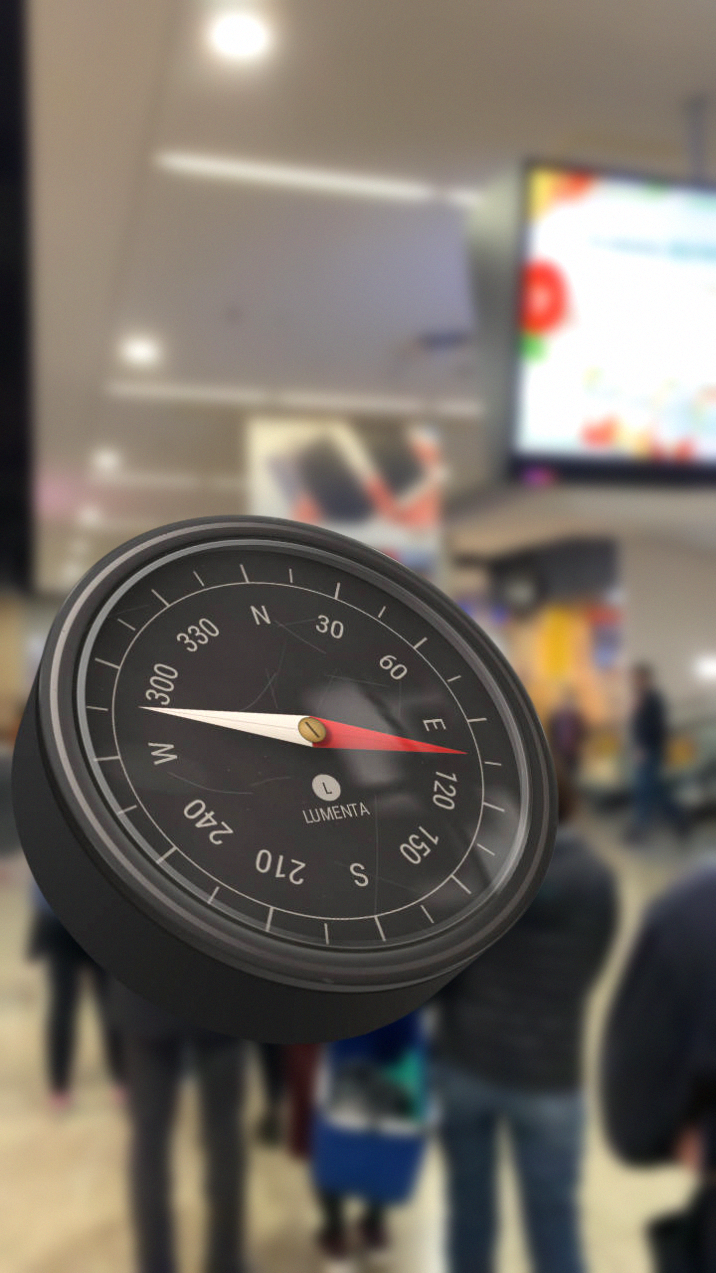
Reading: 105; °
